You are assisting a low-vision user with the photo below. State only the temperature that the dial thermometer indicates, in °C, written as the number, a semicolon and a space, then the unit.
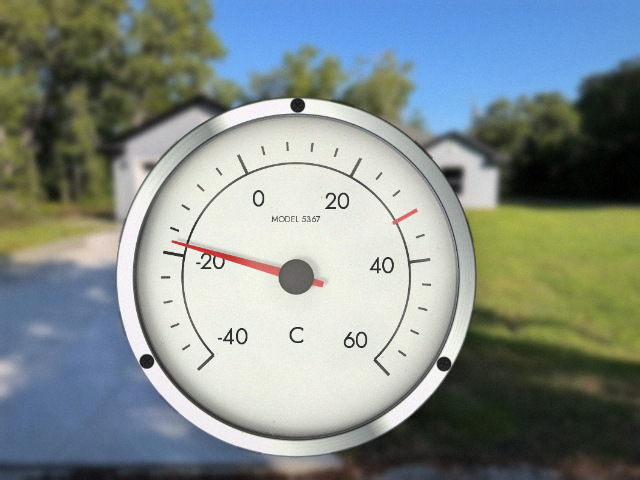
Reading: -18; °C
